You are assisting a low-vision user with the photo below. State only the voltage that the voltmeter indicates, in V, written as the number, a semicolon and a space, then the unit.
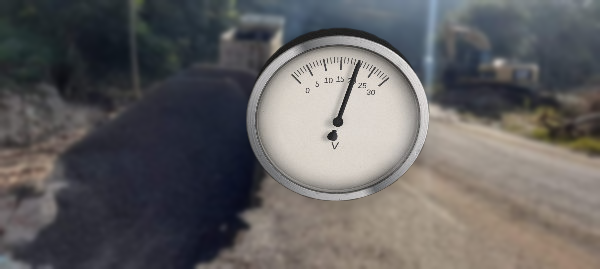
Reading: 20; V
